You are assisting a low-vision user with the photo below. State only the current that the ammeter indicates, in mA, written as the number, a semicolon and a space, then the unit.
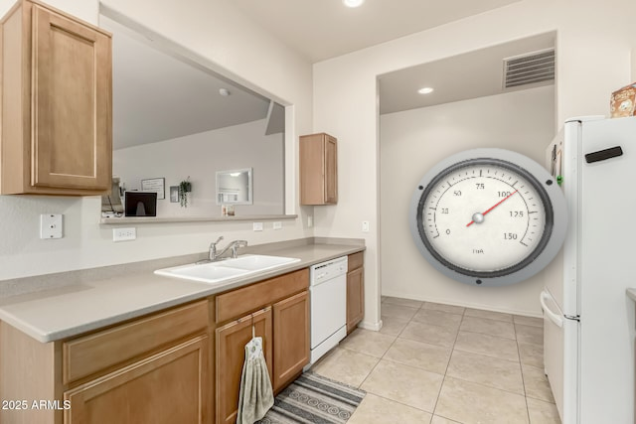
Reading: 105; mA
